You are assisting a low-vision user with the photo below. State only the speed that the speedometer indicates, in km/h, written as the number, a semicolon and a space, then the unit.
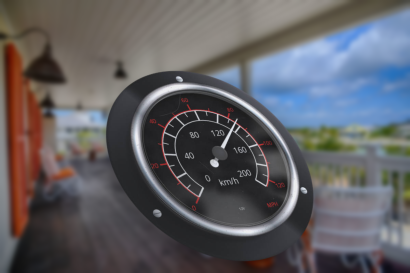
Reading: 135; km/h
